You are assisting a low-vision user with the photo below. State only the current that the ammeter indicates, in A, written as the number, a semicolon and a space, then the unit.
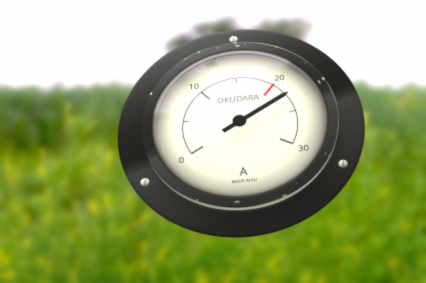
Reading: 22.5; A
